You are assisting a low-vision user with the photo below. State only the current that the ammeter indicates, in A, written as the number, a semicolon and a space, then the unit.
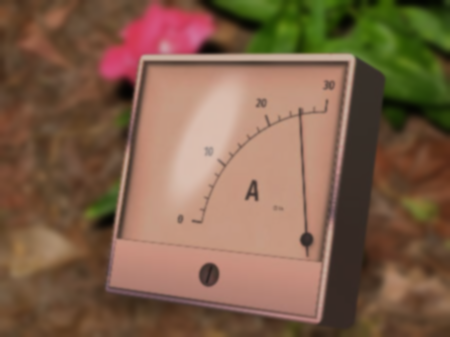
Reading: 26; A
